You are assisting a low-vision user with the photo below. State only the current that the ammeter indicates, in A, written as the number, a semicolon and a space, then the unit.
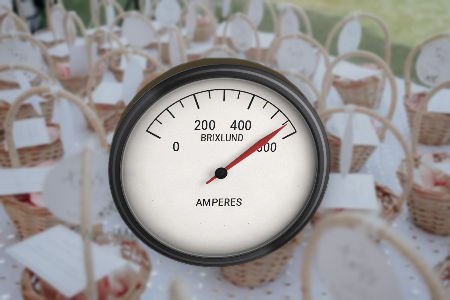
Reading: 550; A
